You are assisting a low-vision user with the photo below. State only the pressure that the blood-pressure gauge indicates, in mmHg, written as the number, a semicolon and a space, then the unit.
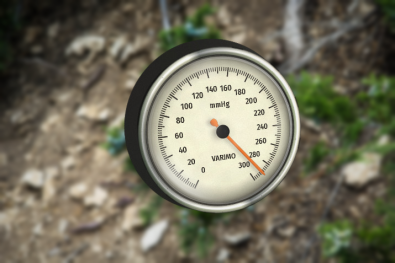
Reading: 290; mmHg
